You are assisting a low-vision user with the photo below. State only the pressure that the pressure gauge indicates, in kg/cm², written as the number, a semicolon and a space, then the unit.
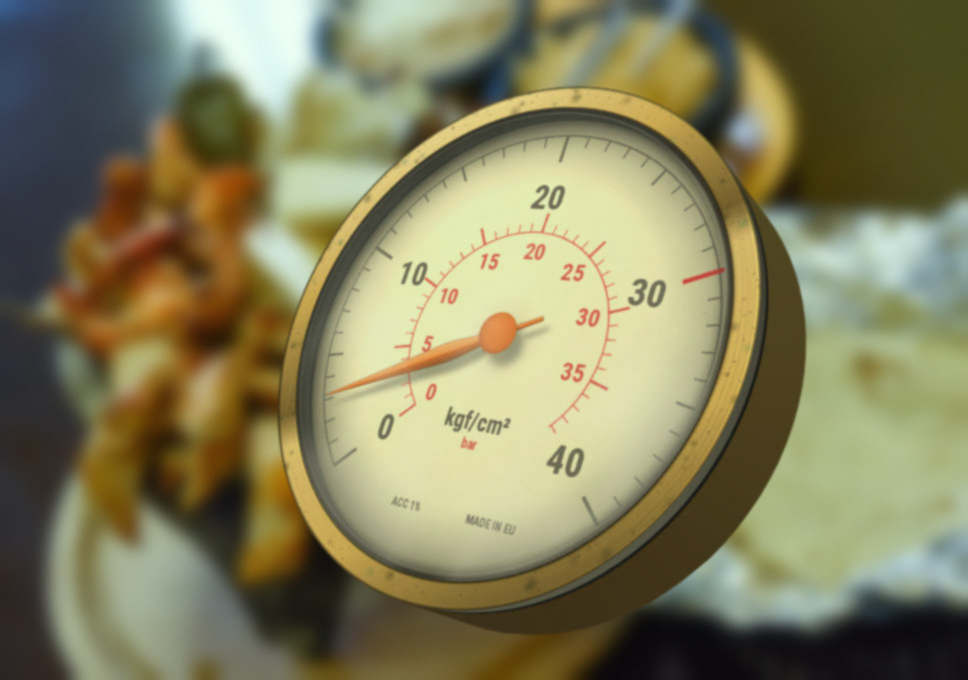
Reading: 3; kg/cm²
